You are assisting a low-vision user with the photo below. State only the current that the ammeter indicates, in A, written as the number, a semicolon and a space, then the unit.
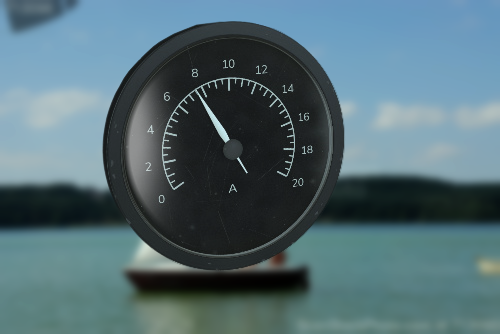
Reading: 7.5; A
